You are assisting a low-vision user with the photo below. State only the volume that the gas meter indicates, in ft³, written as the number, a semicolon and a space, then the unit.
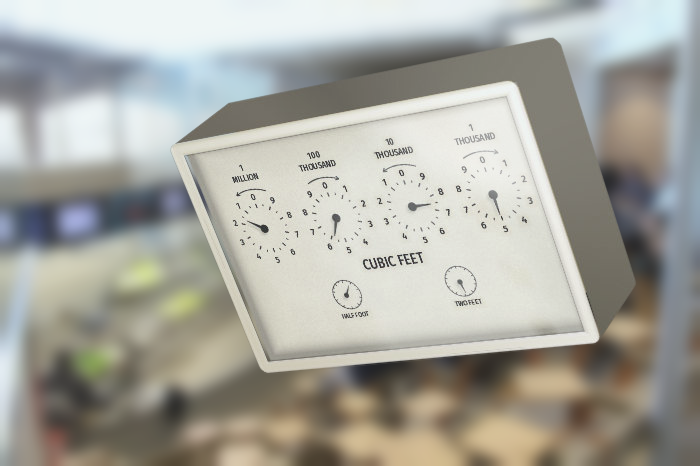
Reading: 157500; ft³
